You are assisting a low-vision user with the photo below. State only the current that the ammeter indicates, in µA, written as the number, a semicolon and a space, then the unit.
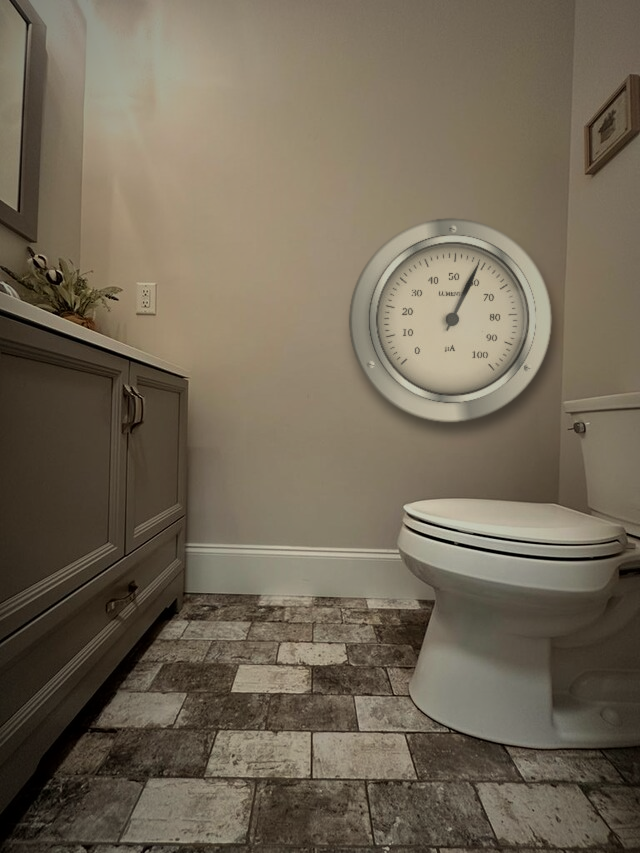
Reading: 58; µA
